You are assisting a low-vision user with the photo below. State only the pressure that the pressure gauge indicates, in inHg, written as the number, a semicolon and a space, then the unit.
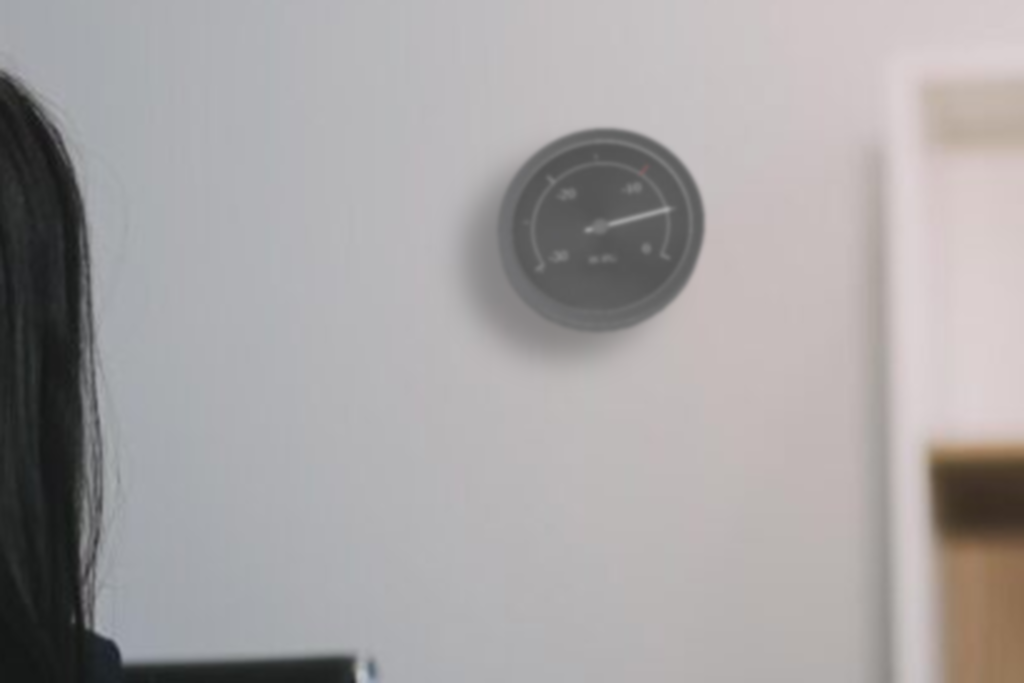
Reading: -5; inHg
